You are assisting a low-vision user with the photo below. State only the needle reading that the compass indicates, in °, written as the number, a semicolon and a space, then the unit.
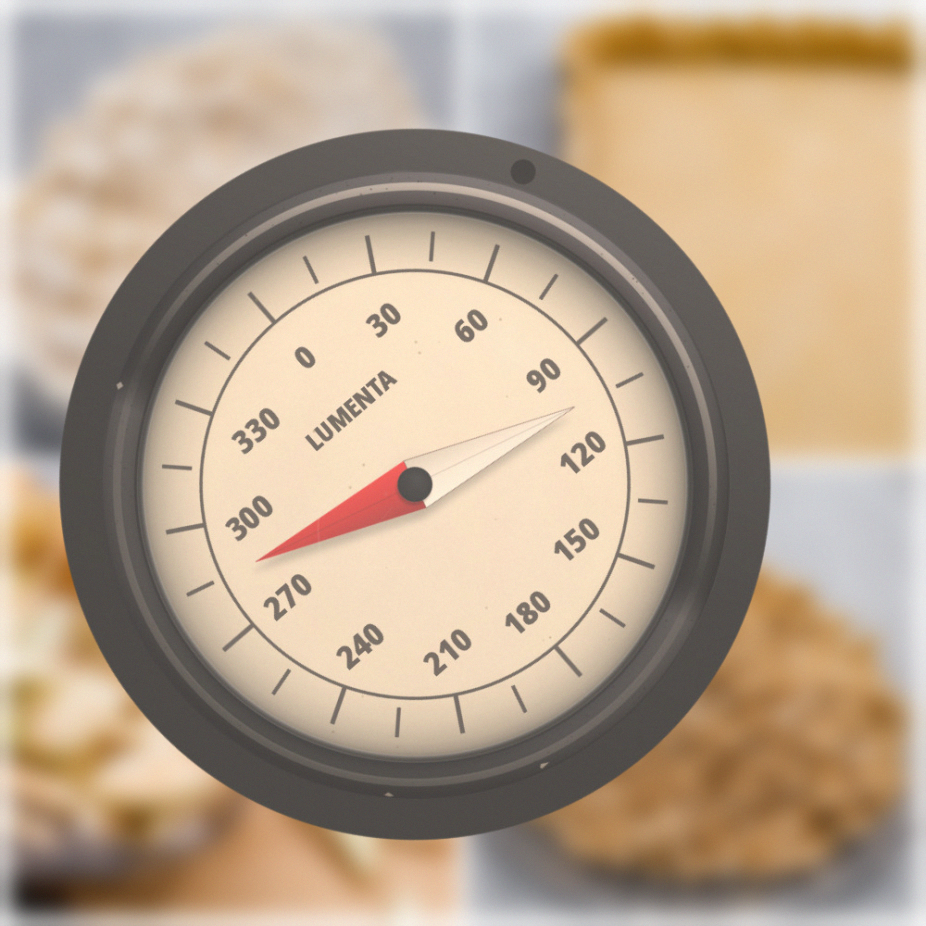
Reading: 285; °
